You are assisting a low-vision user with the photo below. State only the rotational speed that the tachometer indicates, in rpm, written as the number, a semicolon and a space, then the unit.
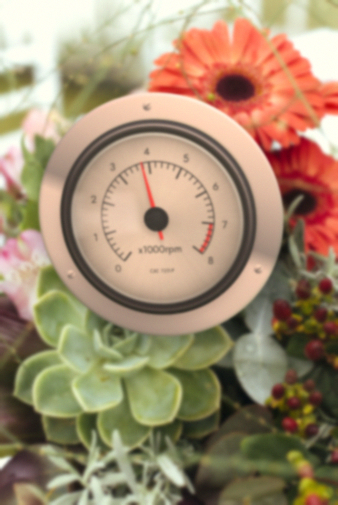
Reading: 3800; rpm
